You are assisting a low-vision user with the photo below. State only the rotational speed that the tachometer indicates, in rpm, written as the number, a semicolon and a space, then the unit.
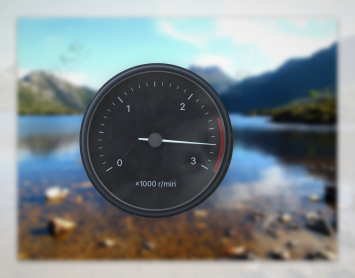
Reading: 2700; rpm
